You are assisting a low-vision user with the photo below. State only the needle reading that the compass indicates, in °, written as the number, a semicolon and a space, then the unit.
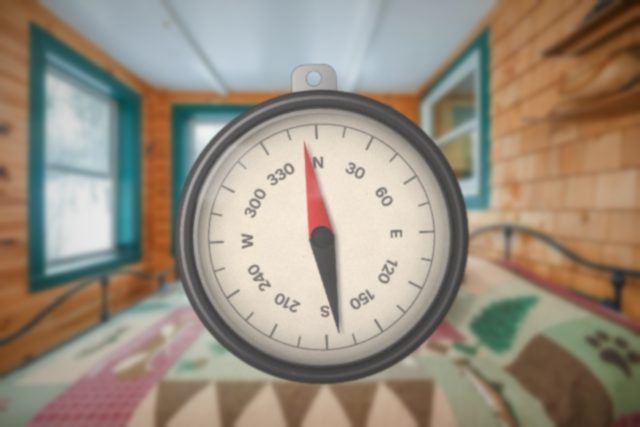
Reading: 352.5; °
